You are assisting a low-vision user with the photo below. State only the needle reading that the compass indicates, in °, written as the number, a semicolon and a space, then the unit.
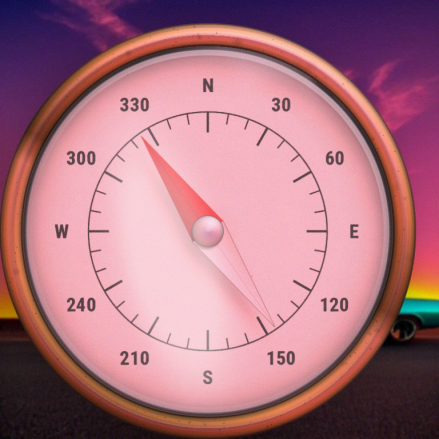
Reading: 325; °
